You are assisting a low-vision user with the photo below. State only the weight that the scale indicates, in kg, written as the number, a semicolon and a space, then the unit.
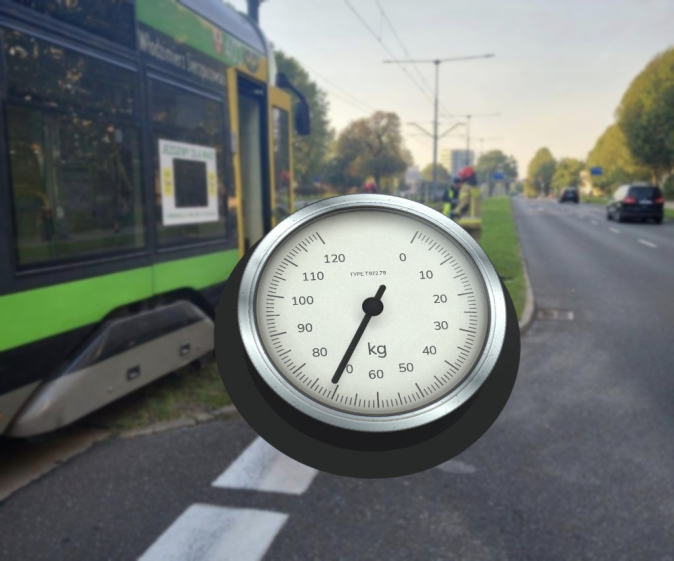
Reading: 71; kg
